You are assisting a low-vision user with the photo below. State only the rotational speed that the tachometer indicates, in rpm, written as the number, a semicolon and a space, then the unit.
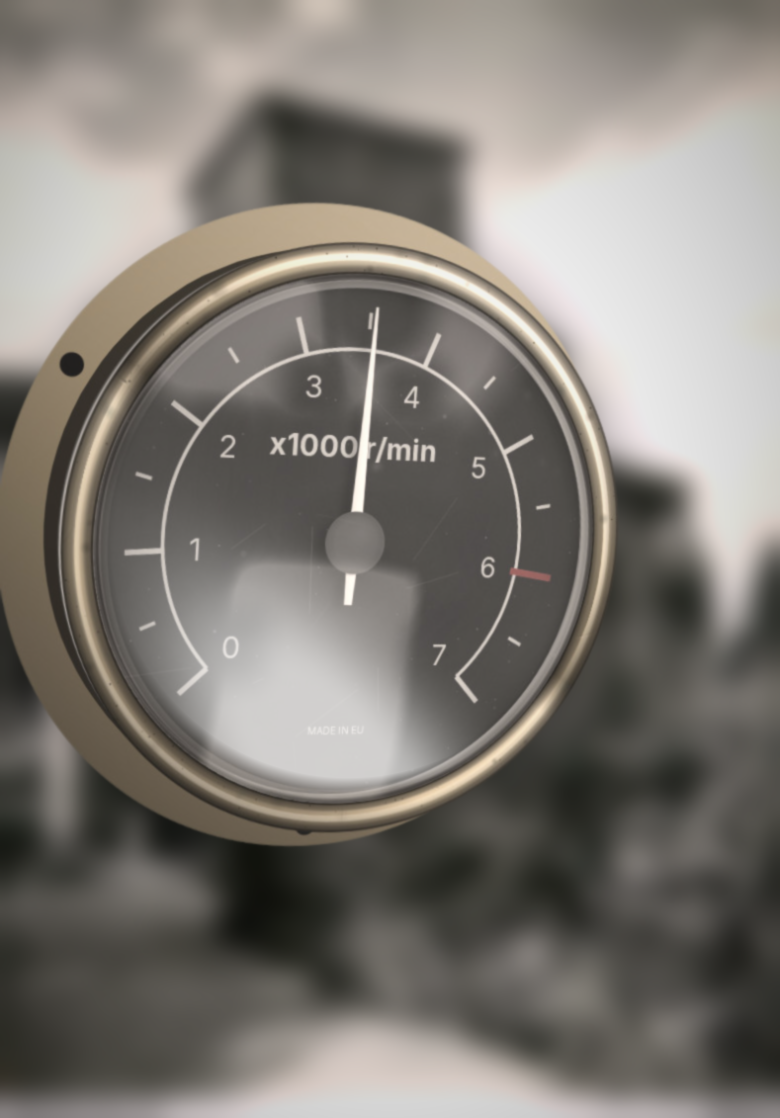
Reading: 3500; rpm
